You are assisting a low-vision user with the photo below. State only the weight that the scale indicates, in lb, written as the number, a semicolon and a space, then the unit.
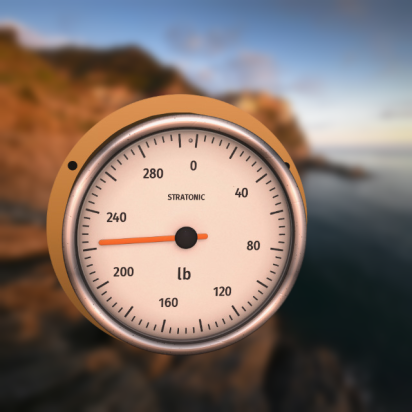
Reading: 224; lb
